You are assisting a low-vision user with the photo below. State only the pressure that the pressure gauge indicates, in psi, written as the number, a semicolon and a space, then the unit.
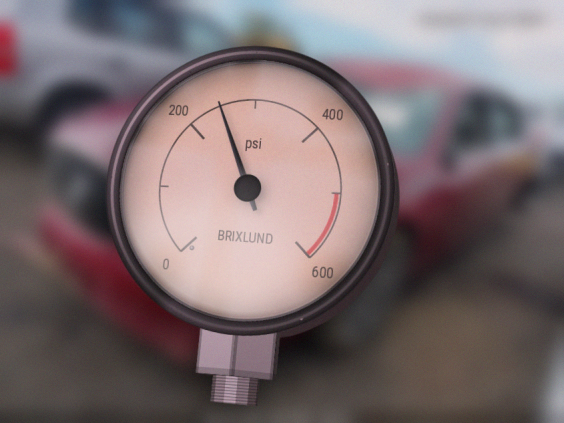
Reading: 250; psi
